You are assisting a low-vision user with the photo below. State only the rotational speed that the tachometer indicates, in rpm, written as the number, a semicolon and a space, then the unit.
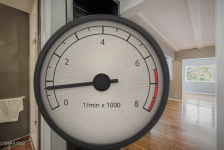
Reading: 750; rpm
